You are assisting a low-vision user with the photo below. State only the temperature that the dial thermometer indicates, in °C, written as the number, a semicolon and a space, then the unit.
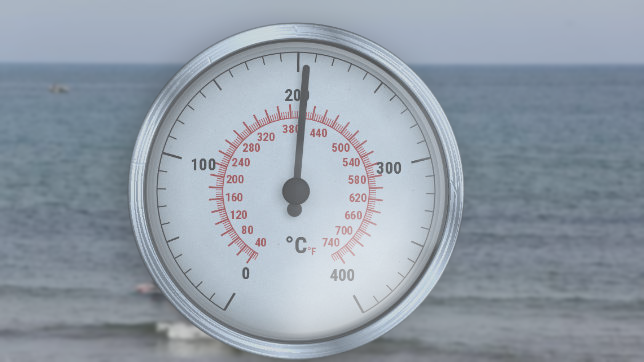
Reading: 205; °C
